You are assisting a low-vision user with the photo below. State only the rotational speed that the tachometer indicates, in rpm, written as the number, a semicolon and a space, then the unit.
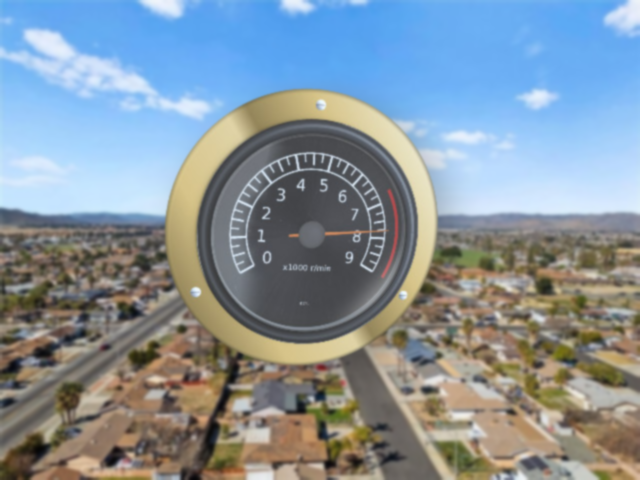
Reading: 7750; rpm
